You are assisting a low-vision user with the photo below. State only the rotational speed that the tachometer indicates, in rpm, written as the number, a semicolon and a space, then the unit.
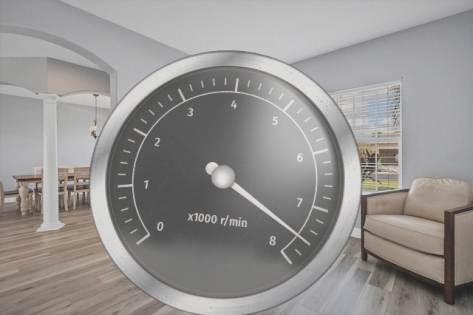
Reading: 7600; rpm
